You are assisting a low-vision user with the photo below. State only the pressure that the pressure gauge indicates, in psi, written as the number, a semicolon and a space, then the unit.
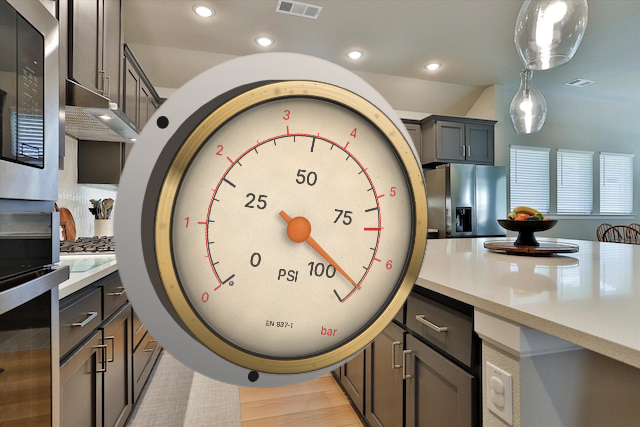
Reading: 95; psi
